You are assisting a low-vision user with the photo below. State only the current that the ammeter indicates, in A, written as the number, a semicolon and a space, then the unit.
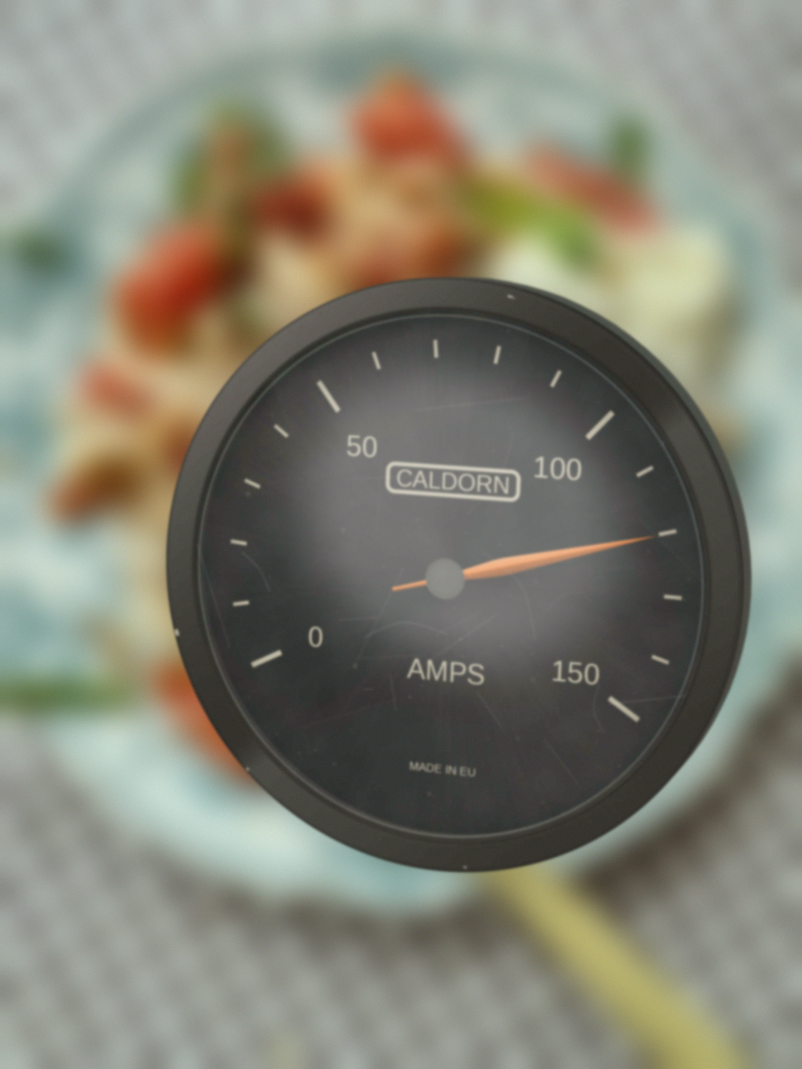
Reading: 120; A
